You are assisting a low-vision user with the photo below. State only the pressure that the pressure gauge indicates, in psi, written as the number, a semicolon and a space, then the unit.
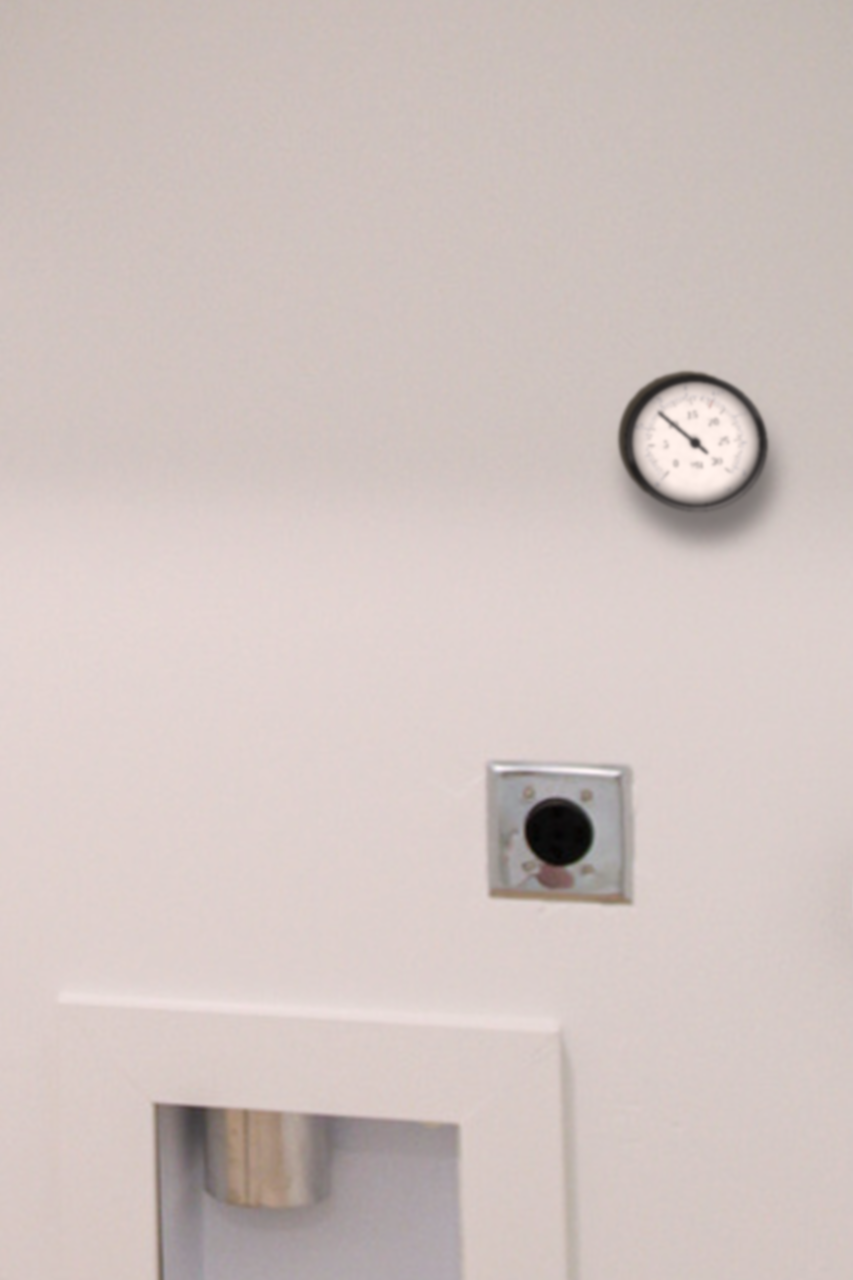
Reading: 10; psi
